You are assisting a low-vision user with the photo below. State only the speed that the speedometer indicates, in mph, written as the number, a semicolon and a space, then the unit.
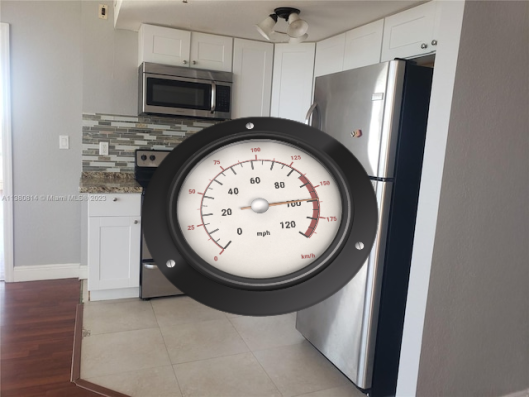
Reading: 100; mph
